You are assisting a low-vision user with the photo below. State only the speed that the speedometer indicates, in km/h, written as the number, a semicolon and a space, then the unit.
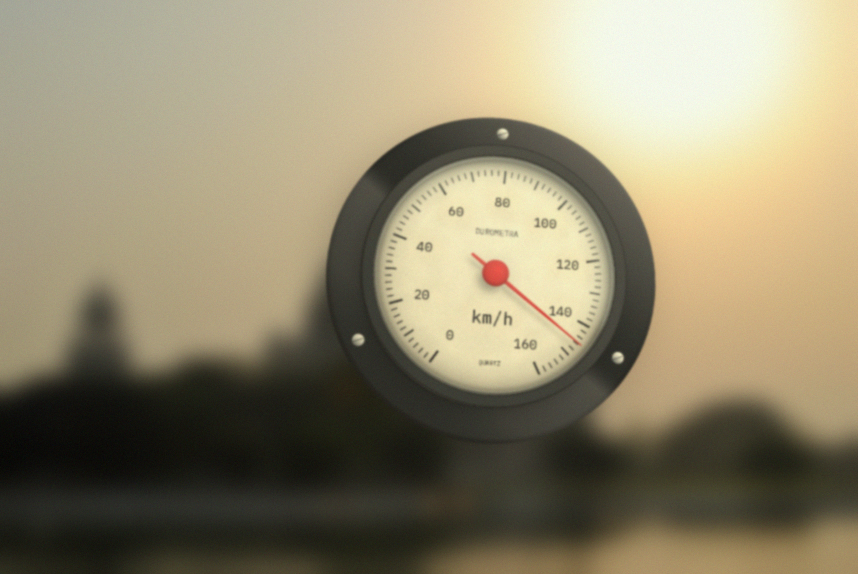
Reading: 146; km/h
